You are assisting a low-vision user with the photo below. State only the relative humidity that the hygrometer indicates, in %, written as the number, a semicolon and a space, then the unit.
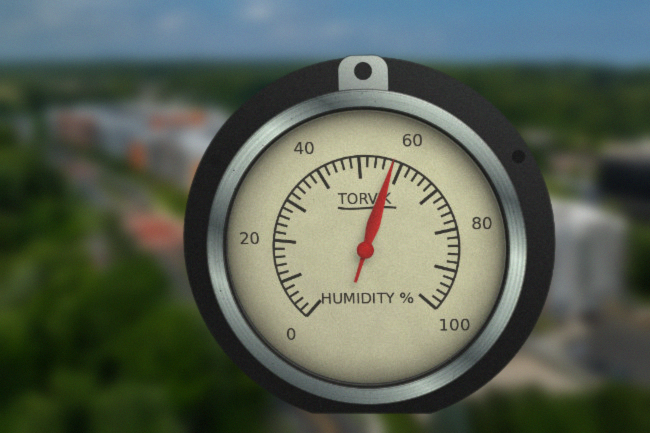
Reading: 58; %
